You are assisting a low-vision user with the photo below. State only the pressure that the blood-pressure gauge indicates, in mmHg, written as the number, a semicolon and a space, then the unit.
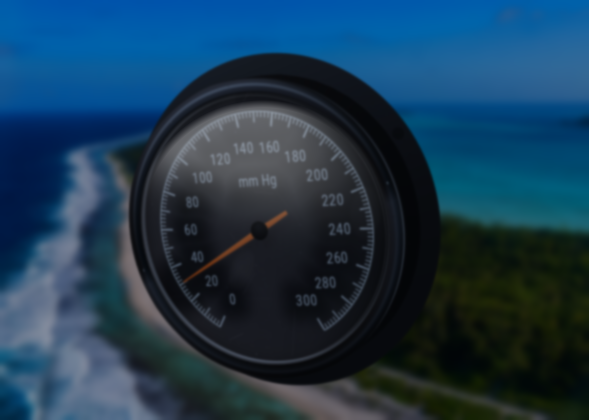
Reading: 30; mmHg
